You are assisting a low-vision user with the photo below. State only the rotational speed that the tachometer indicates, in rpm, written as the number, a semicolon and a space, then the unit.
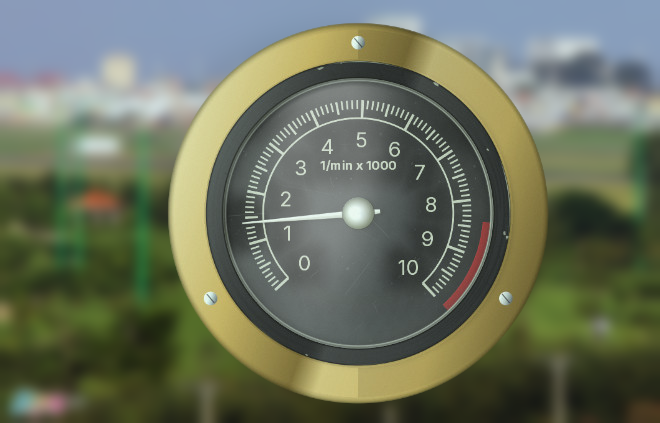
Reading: 1400; rpm
